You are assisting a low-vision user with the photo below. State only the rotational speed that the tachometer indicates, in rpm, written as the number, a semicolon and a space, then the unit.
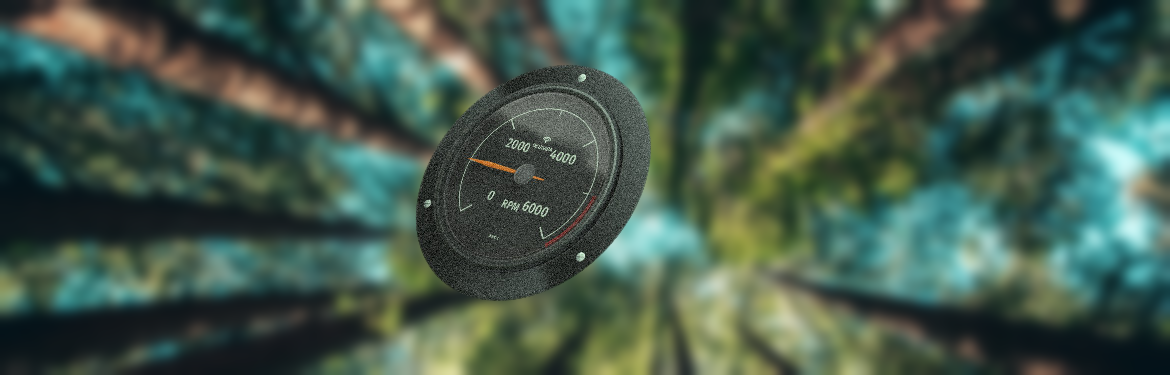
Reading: 1000; rpm
